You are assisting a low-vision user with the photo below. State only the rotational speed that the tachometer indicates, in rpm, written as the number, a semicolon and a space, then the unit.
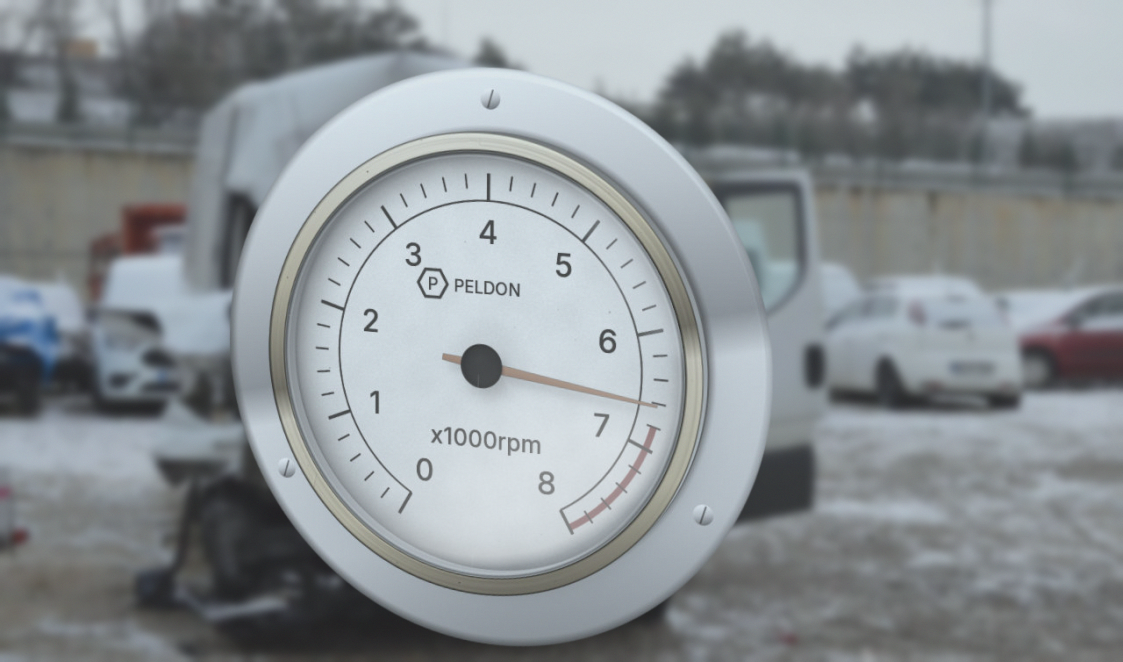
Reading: 6600; rpm
